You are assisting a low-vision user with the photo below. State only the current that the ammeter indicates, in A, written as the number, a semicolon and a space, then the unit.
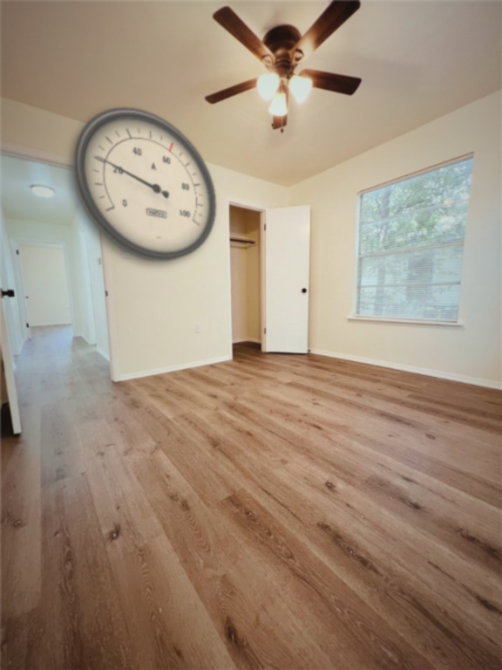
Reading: 20; A
